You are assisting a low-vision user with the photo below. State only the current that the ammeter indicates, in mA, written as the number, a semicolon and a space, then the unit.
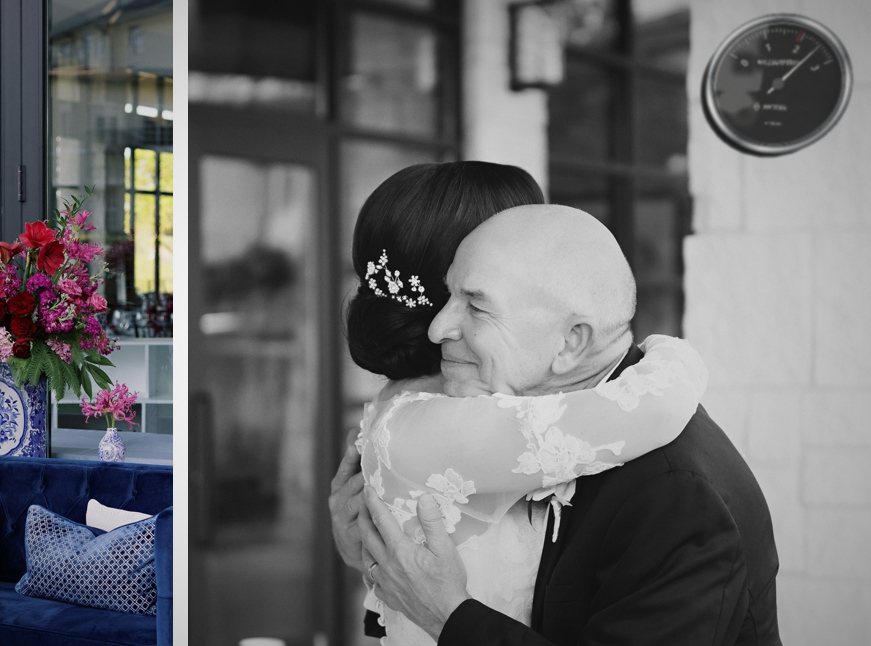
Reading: 2.5; mA
